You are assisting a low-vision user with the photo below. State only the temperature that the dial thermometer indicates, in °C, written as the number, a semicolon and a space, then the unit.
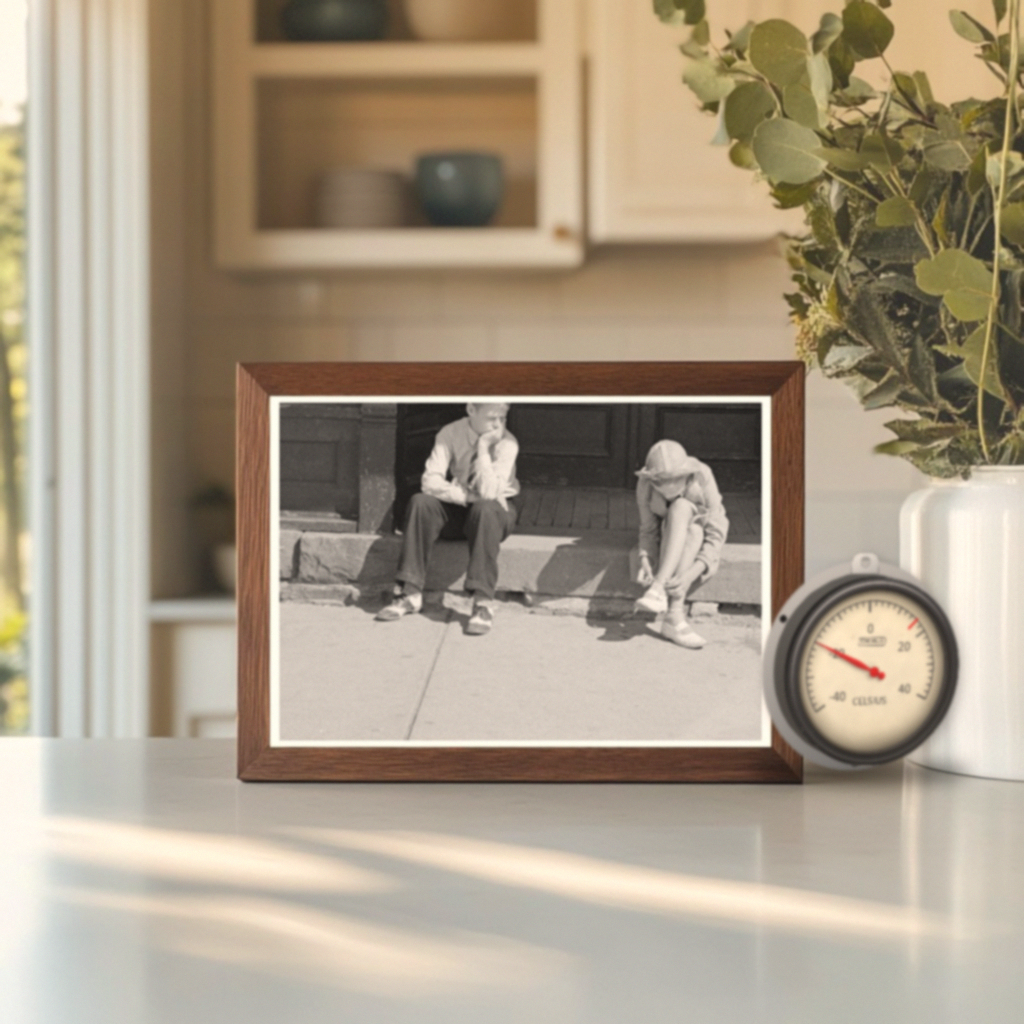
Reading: -20; °C
